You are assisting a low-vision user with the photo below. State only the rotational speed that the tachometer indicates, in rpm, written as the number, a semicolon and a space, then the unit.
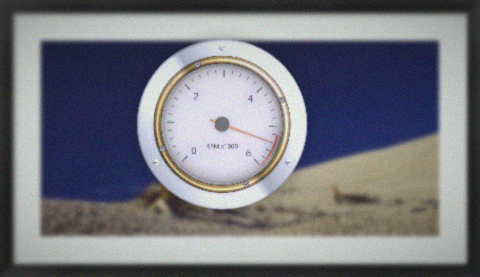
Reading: 5400; rpm
